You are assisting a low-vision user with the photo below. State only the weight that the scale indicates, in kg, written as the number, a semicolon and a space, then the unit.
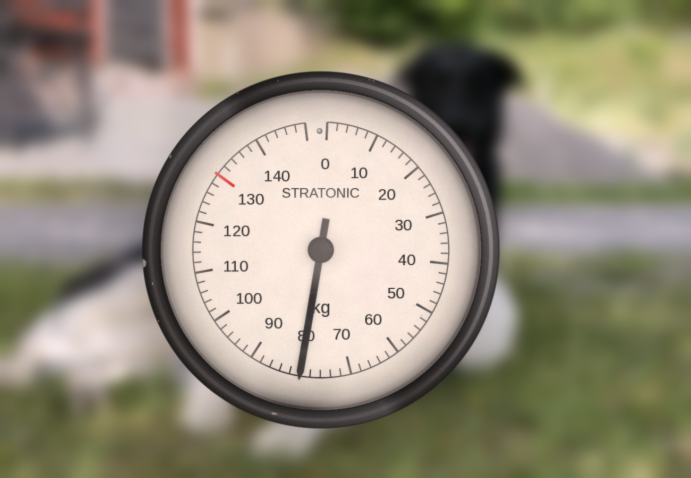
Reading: 80; kg
